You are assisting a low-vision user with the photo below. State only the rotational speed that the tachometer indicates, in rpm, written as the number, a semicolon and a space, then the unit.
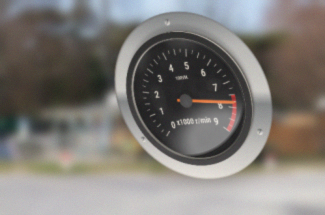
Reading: 7750; rpm
